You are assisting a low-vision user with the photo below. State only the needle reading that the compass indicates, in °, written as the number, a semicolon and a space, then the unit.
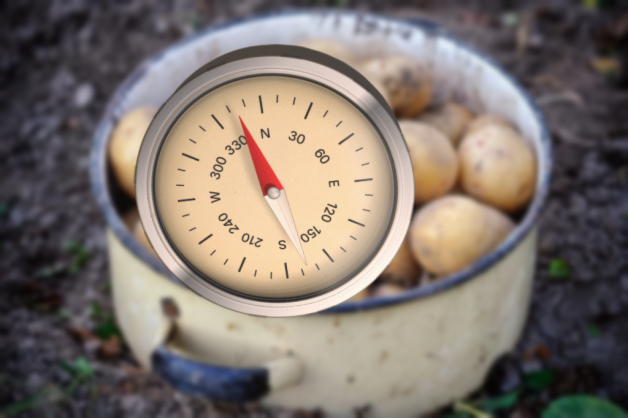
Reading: 345; °
